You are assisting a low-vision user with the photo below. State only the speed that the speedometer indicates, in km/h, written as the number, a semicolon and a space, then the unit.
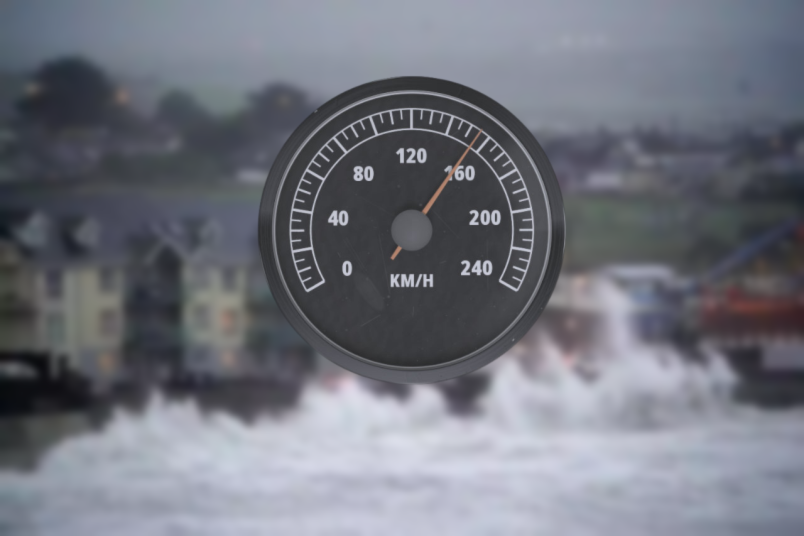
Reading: 155; km/h
